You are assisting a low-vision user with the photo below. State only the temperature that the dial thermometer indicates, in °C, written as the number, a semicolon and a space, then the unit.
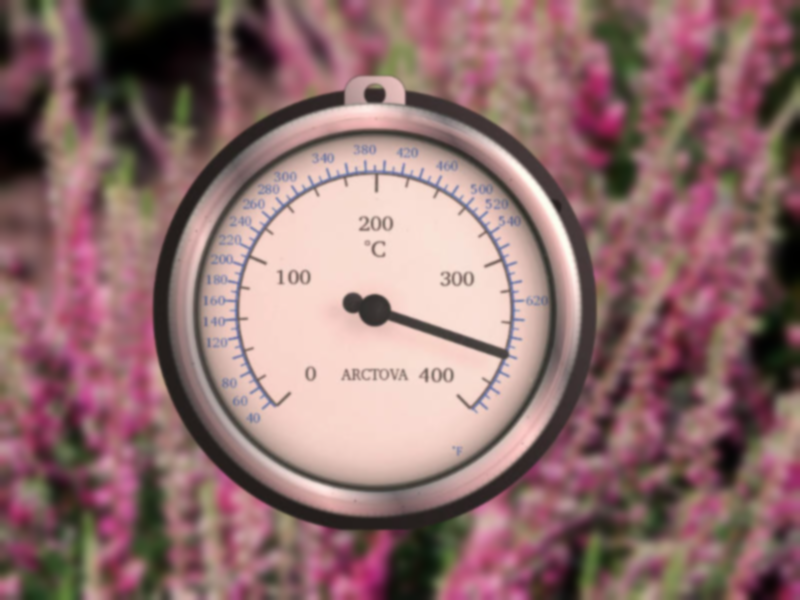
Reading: 360; °C
